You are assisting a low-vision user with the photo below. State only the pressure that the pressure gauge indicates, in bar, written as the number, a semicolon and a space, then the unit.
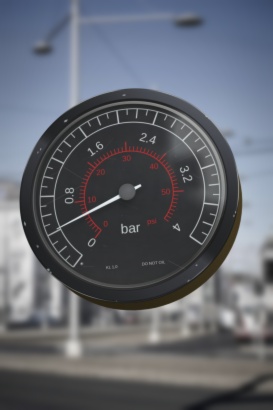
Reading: 0.4; bar
